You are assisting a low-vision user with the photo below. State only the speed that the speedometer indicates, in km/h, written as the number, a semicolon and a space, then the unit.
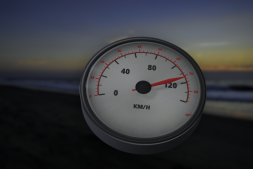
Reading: 115; km/h
